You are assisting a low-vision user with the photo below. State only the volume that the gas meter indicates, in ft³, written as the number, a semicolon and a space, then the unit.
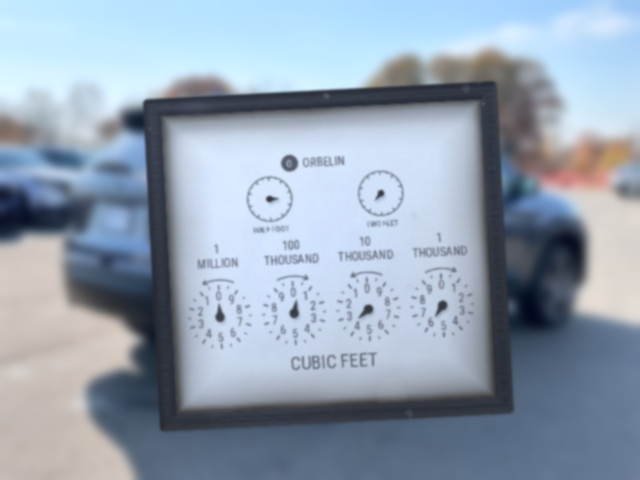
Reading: 3600; ft³
